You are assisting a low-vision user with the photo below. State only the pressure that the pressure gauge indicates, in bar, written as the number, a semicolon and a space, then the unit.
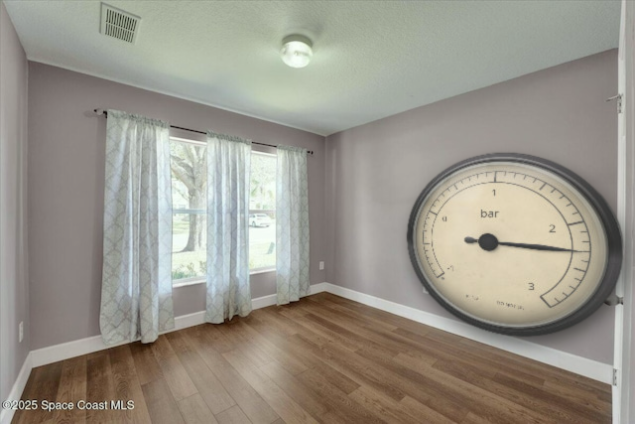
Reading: 2.3; bar
